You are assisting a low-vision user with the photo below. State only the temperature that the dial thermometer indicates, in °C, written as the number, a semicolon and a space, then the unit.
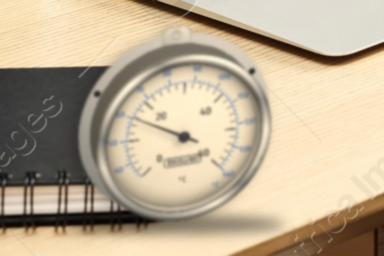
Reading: 16; °C
